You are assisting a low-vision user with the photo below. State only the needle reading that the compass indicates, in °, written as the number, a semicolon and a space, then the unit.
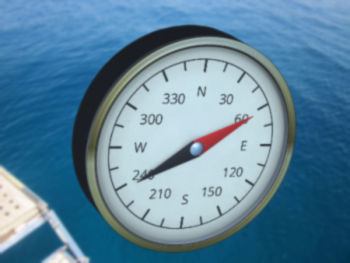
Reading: 60; °
